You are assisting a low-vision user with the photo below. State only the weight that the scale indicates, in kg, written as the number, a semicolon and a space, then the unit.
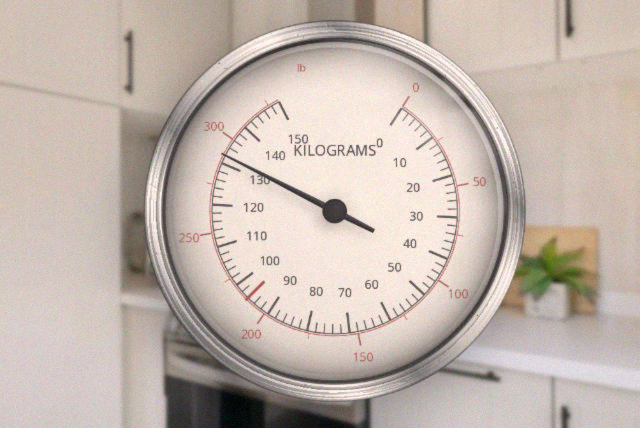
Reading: 132; kg
